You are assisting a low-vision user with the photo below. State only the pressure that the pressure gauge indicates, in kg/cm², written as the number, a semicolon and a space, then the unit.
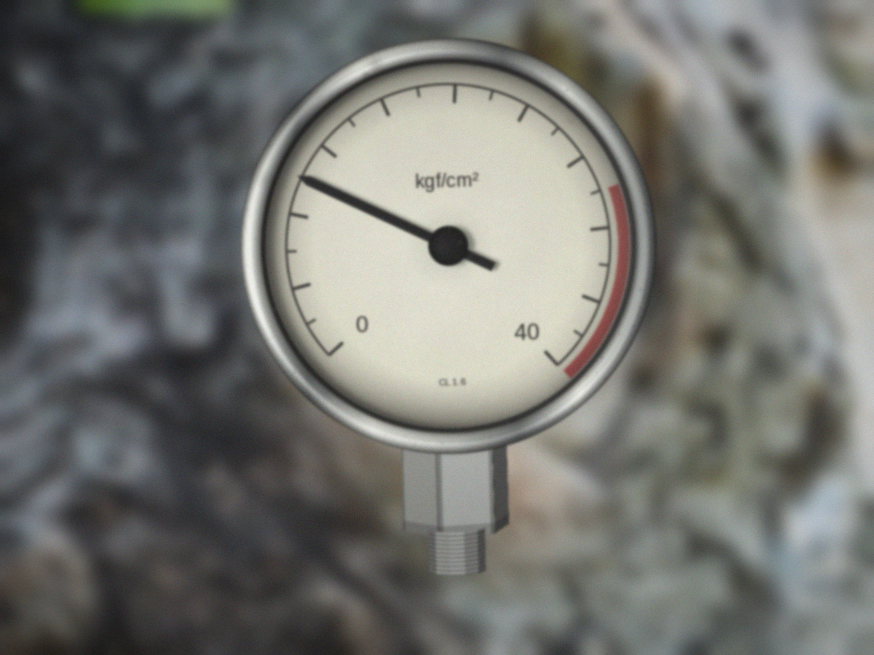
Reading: 10; kg/cm²
